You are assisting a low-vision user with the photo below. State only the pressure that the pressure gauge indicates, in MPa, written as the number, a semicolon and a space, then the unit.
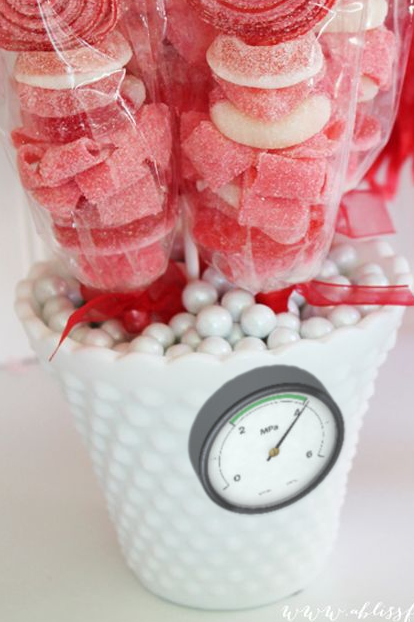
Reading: 4; MPa
